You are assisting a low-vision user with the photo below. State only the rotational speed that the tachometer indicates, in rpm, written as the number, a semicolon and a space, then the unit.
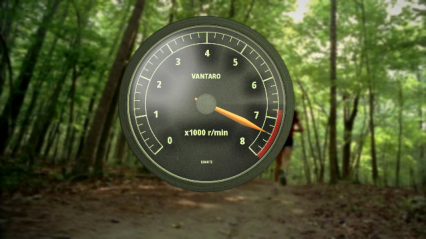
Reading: 7400; rpm
